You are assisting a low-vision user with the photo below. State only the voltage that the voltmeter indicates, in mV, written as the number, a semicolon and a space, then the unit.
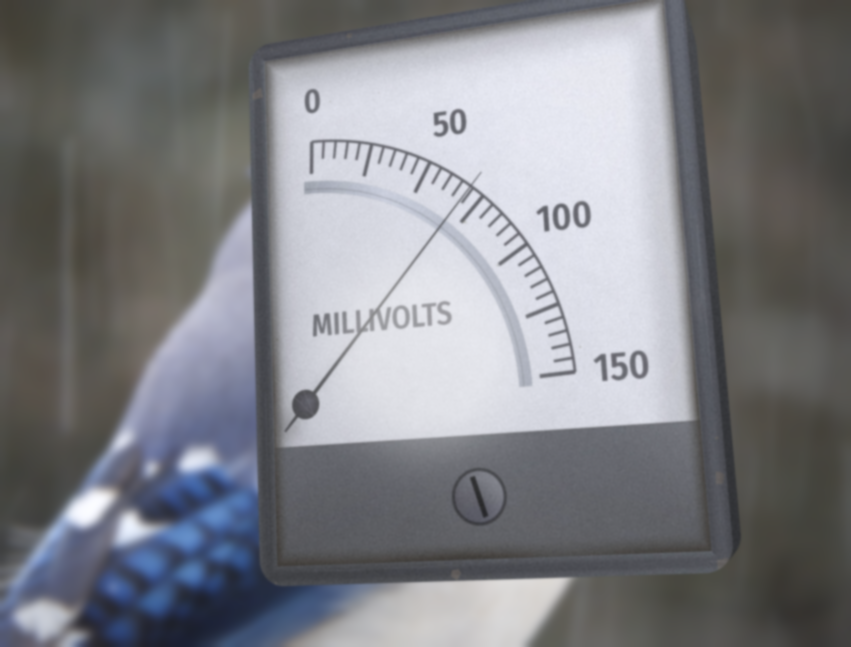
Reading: 70; mV
